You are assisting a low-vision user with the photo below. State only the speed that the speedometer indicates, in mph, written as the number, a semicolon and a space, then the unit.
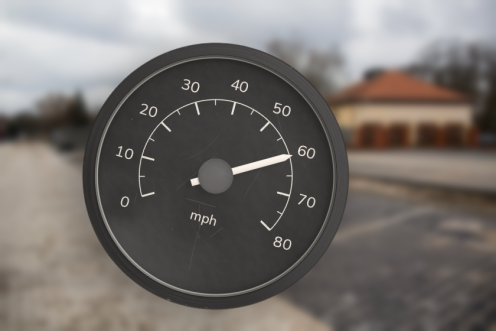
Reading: 60; mph
